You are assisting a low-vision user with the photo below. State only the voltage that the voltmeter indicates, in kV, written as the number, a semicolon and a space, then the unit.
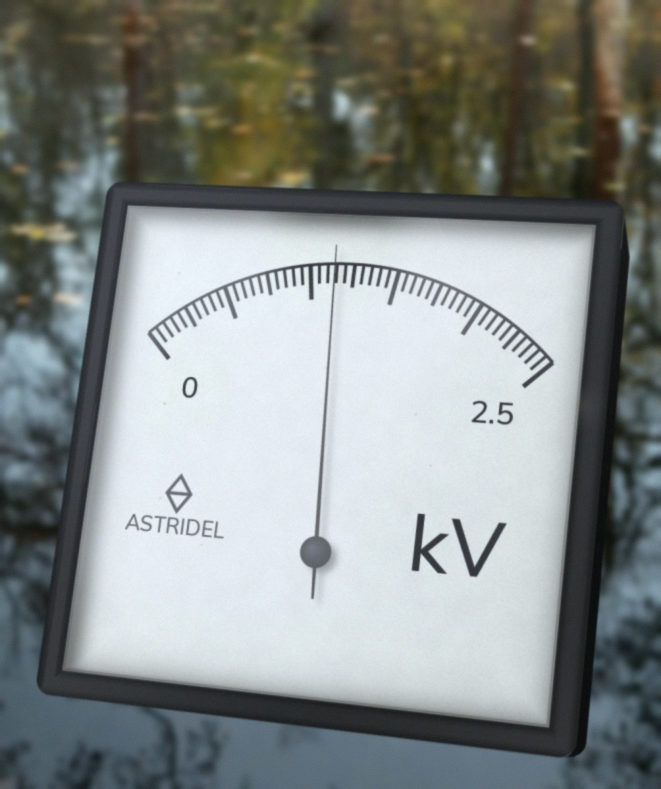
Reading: 1.15; kV
